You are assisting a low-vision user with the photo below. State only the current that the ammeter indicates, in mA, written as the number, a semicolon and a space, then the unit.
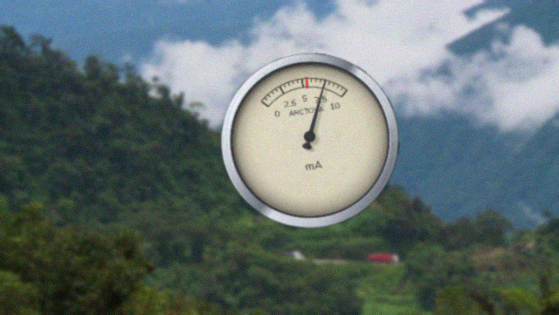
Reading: 7.5; mA
